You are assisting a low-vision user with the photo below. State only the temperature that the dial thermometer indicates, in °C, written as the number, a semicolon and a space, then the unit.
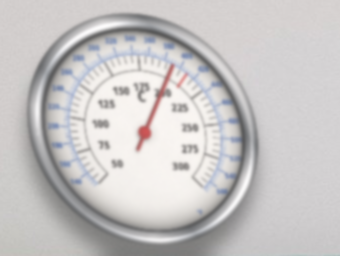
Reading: 200; °C
